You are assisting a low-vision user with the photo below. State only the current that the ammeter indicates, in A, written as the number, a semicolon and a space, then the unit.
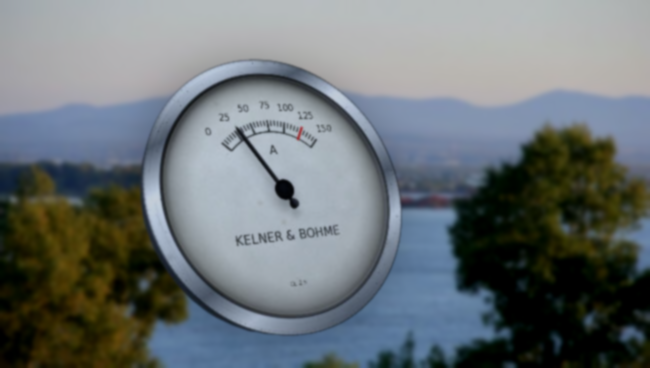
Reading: 25; A
